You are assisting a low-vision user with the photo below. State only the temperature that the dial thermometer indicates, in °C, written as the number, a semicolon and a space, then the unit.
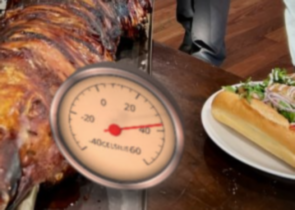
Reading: 36; °C
